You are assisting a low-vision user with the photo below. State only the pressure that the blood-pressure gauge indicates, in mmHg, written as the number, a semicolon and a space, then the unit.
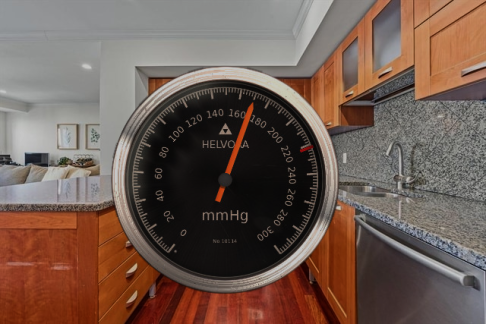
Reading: 170; mmHg
